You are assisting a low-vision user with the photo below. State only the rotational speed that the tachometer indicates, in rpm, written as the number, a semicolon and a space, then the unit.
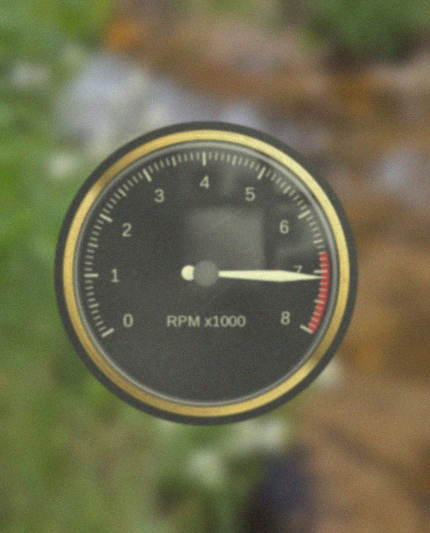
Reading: 7100; rpm
